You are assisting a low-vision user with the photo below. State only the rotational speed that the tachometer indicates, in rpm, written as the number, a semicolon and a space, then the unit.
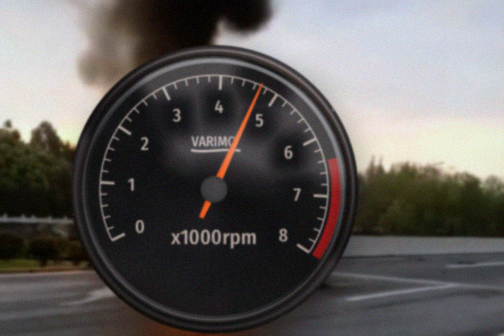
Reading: 4700; rpm
